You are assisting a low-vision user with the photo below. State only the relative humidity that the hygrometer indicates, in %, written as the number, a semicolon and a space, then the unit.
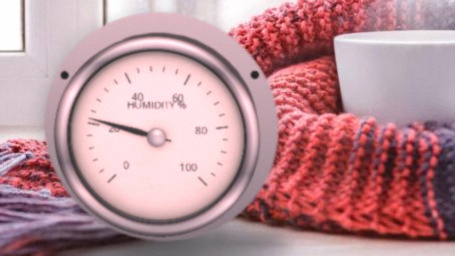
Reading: 22; %
